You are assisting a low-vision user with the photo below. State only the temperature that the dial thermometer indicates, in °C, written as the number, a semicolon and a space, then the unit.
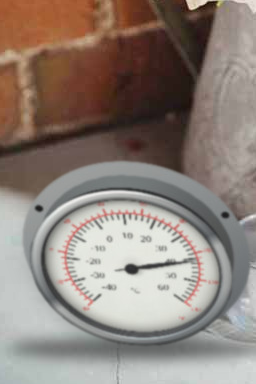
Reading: 40; °C
